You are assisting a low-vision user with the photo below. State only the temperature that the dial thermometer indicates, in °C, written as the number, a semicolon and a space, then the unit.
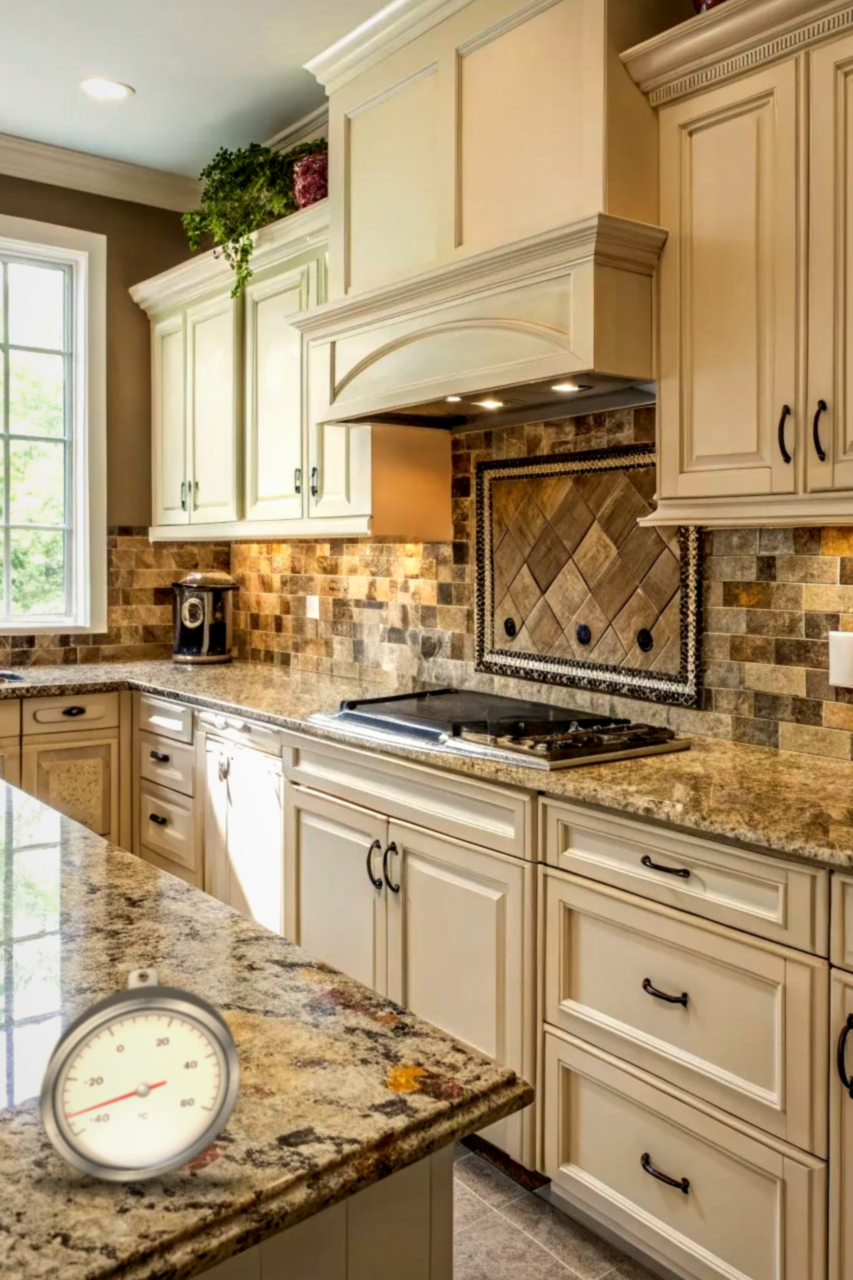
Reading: -32; °C
